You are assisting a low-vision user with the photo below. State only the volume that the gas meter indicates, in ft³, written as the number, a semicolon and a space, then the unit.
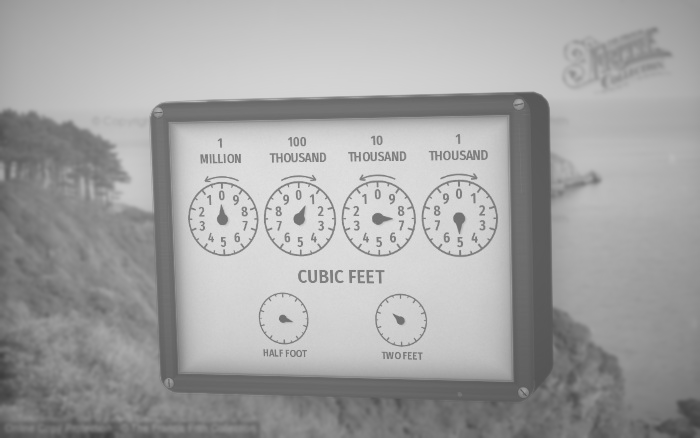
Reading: 7500; ft³
